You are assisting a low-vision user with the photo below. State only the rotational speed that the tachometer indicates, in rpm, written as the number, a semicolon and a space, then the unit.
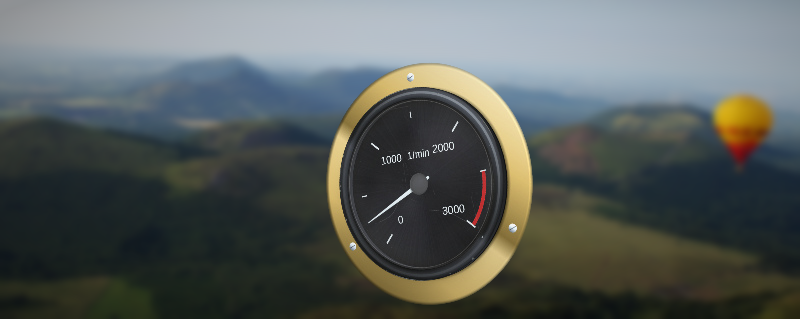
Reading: 250; rpm
